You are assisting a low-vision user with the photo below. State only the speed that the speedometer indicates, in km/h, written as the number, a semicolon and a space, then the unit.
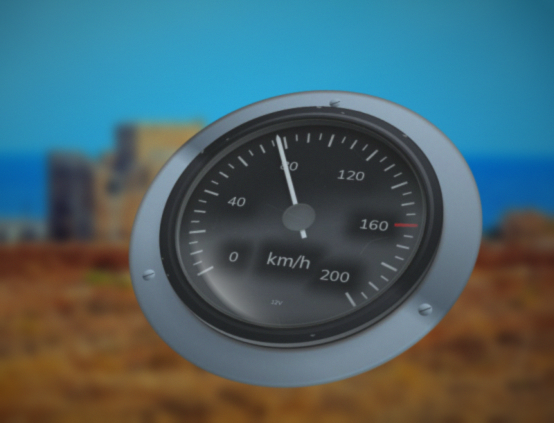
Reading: 77.5; km/h
